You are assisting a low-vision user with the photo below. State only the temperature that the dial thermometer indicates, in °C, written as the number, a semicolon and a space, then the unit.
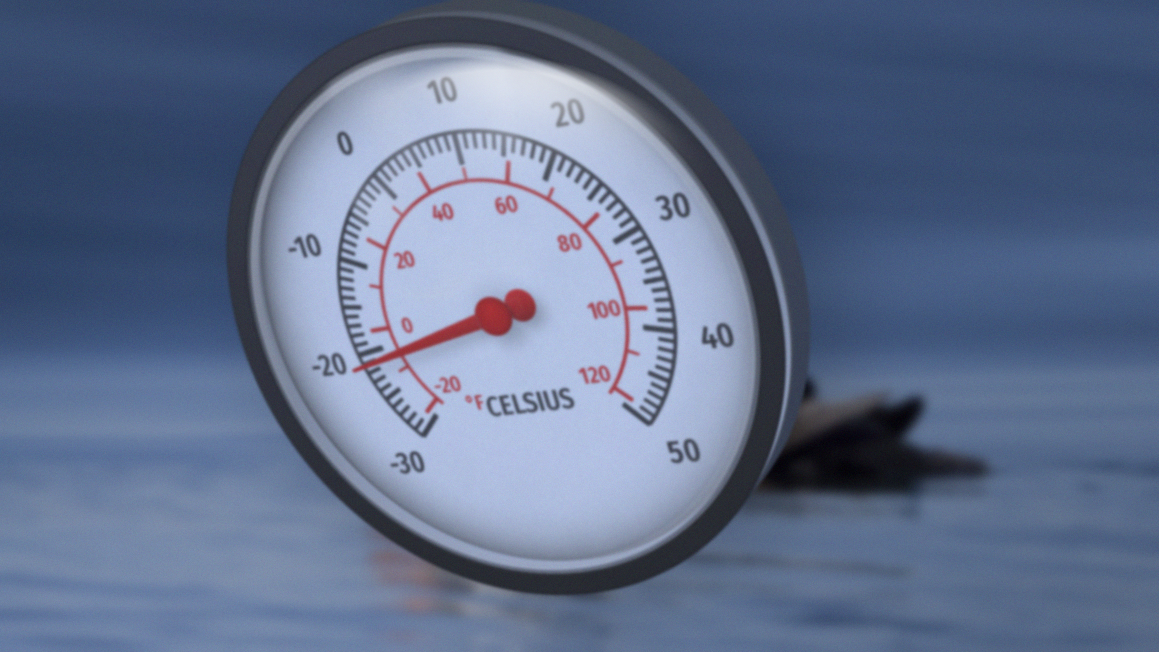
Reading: -21; °C
